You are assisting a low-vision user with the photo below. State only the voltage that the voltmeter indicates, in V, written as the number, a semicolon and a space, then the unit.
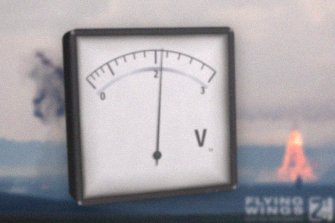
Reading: 2.1; V
